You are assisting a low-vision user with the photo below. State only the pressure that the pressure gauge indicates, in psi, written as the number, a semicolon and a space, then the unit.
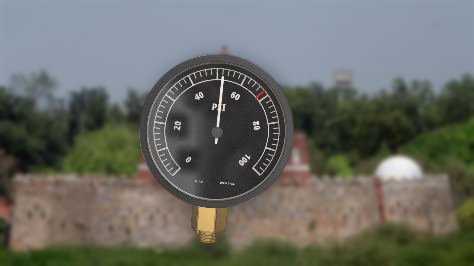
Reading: 52; psi
